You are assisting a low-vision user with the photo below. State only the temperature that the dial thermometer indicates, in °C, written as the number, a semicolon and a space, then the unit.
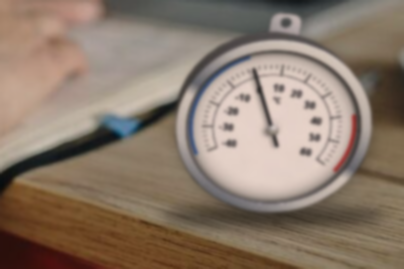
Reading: 0; °C
